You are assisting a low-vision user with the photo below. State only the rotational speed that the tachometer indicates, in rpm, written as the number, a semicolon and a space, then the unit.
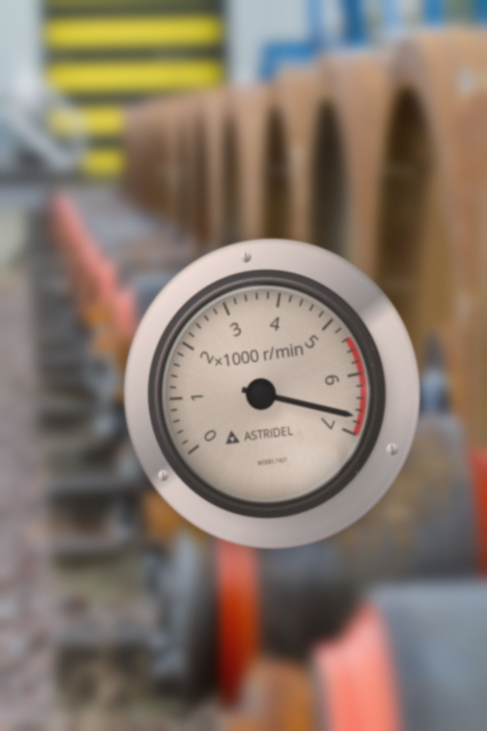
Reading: 6700; rpm
